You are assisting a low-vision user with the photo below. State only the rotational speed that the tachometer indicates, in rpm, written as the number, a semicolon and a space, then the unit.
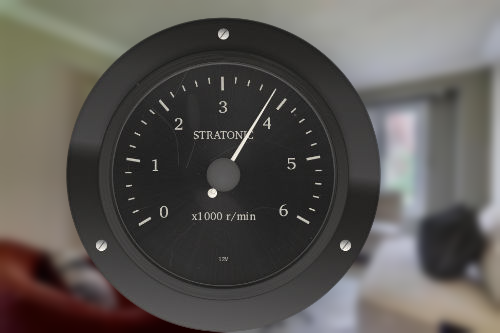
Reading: 3800; rpm
